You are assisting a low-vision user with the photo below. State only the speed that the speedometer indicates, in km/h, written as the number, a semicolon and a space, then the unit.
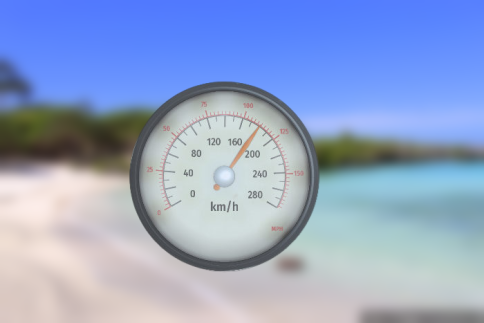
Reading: 180; km/h
